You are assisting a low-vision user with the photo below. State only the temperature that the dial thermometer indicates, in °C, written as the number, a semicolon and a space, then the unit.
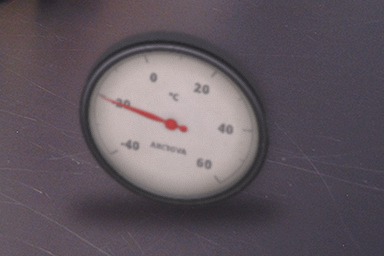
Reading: -20; °C
